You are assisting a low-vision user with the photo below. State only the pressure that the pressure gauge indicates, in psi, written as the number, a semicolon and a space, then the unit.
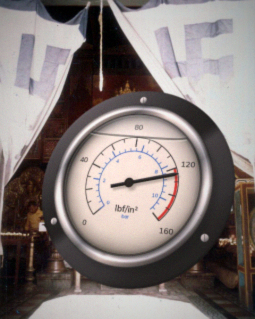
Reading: 125; psi
